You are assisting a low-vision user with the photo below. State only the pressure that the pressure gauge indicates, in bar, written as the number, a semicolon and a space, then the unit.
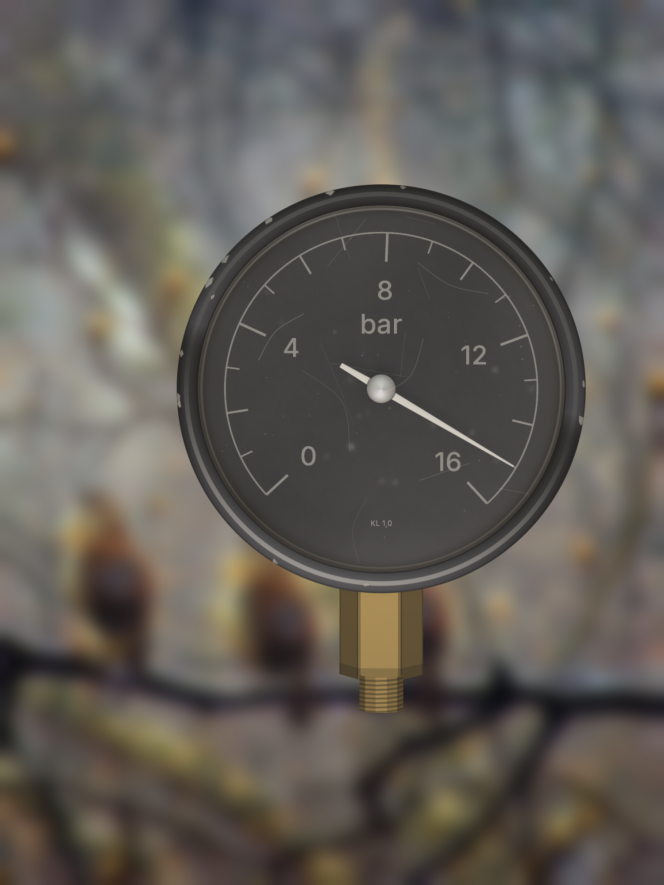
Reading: 15; bar
